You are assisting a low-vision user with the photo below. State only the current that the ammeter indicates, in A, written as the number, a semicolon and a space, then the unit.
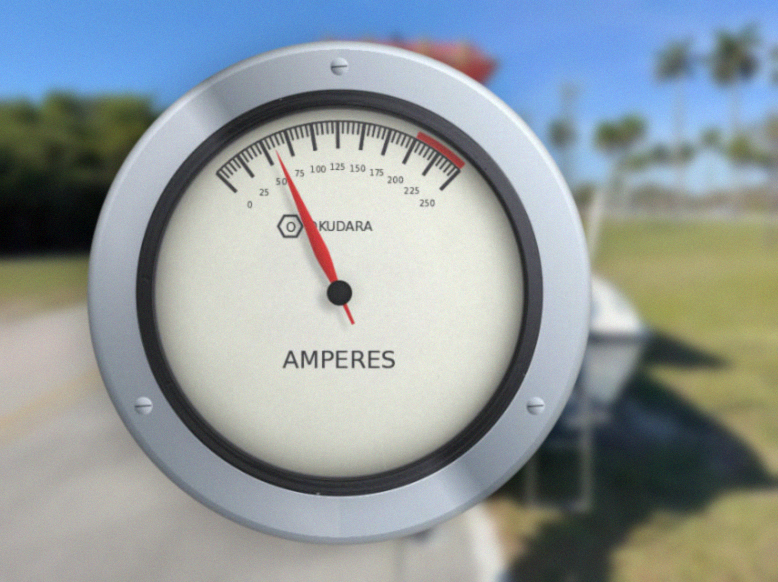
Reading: 60; A
